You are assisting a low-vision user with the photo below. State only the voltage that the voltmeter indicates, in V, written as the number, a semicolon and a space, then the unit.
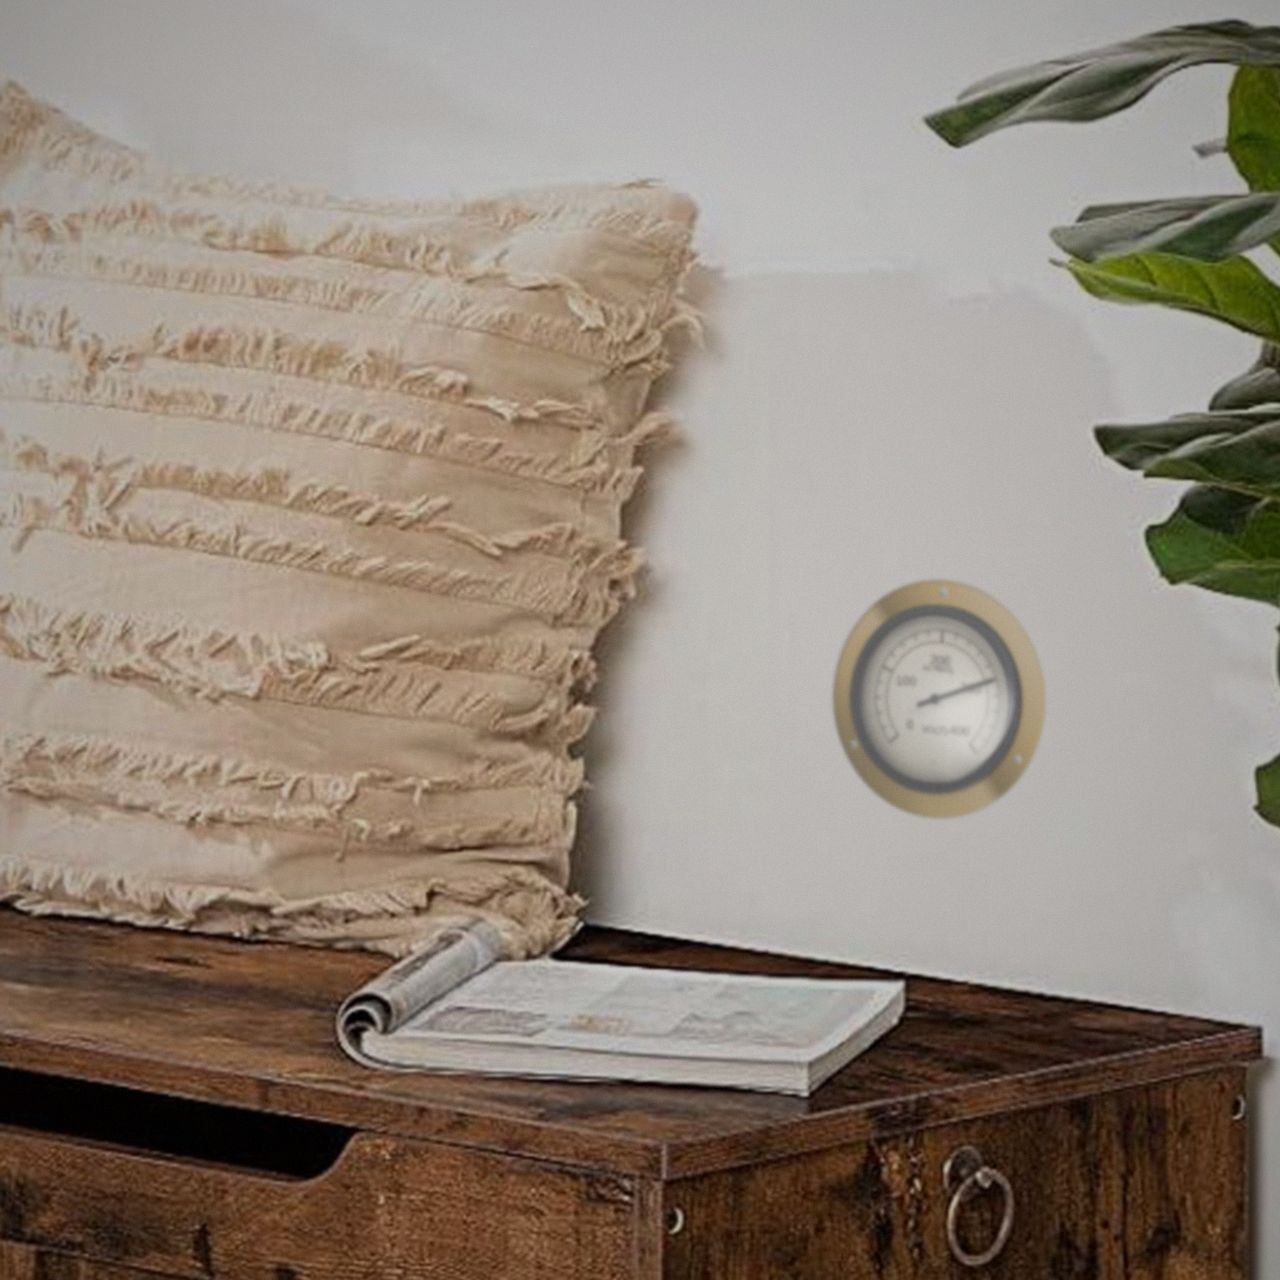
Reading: 300; V
